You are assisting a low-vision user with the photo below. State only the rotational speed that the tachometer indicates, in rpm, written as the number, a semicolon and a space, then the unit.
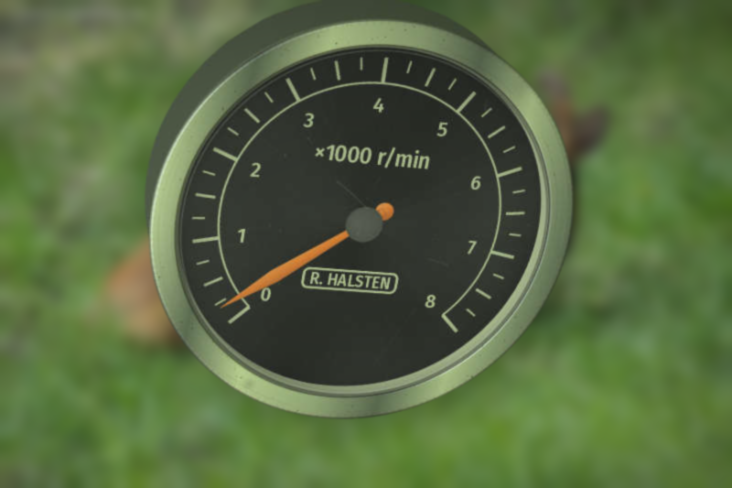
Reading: 250; rpm
